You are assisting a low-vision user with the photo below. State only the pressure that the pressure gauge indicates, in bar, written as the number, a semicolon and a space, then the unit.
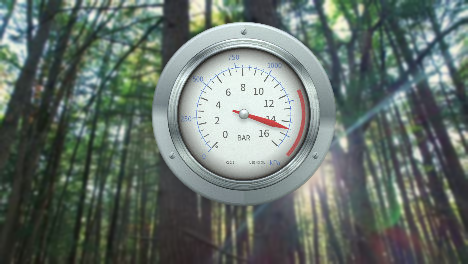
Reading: 14.5; bar
